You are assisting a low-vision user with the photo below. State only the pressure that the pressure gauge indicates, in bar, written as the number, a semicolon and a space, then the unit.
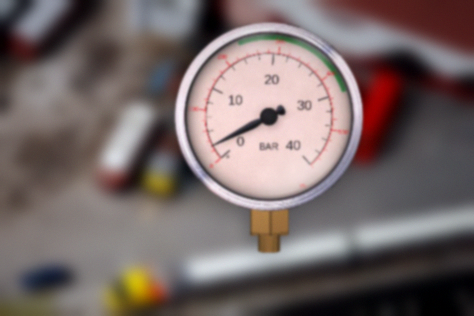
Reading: 2; bar
